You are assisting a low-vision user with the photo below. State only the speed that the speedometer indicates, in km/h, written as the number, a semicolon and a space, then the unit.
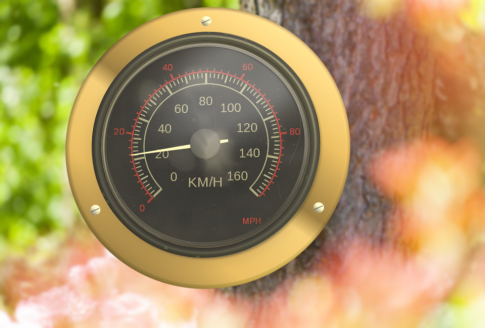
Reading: 22; km/h
